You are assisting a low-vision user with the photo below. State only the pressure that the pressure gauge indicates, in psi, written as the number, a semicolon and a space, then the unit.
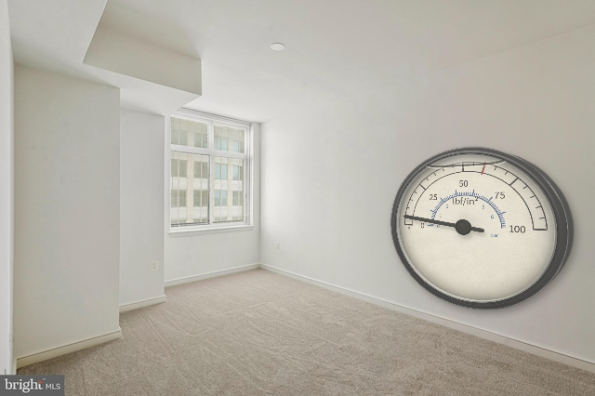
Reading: 5; psi
